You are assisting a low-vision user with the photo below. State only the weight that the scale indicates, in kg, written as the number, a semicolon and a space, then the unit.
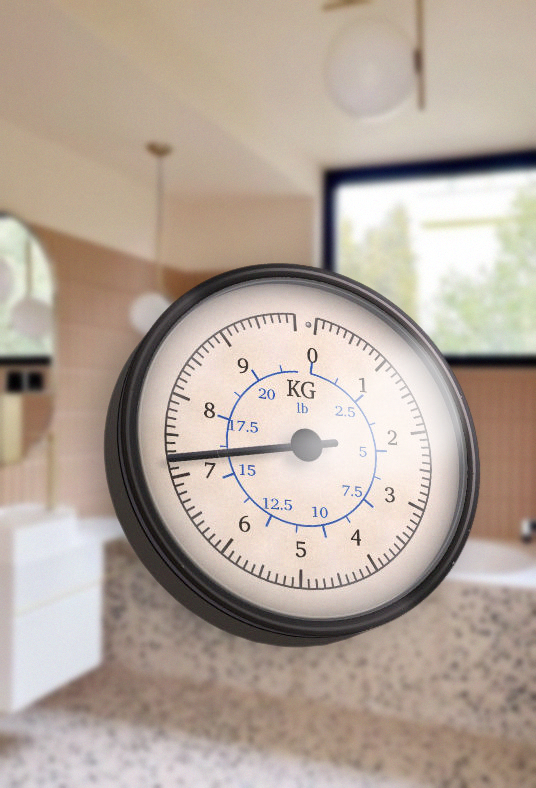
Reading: 7.2; kg
